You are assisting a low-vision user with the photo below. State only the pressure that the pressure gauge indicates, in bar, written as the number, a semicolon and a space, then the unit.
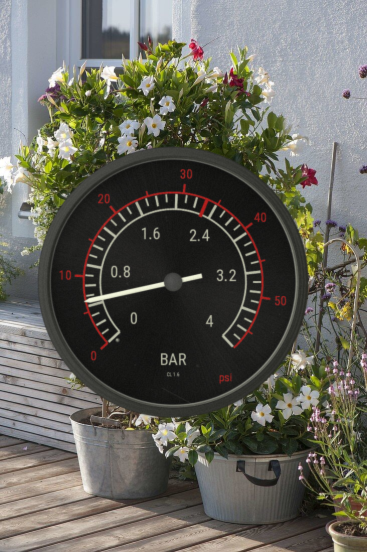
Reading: 0.45; bar
